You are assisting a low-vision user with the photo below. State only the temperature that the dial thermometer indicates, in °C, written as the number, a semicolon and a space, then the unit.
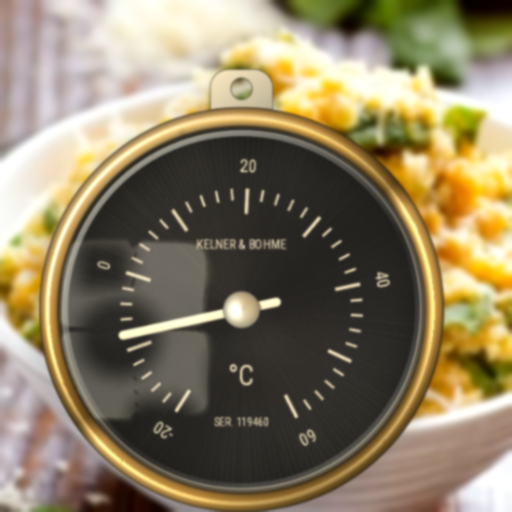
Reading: -8; °C
